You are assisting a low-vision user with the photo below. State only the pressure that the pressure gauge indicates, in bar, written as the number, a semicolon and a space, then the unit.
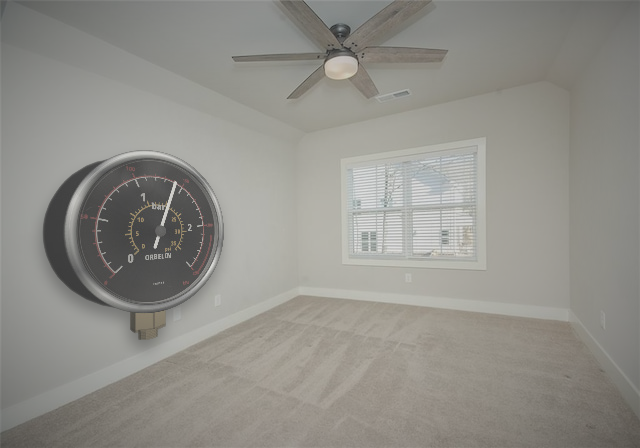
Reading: 1.4; bar
